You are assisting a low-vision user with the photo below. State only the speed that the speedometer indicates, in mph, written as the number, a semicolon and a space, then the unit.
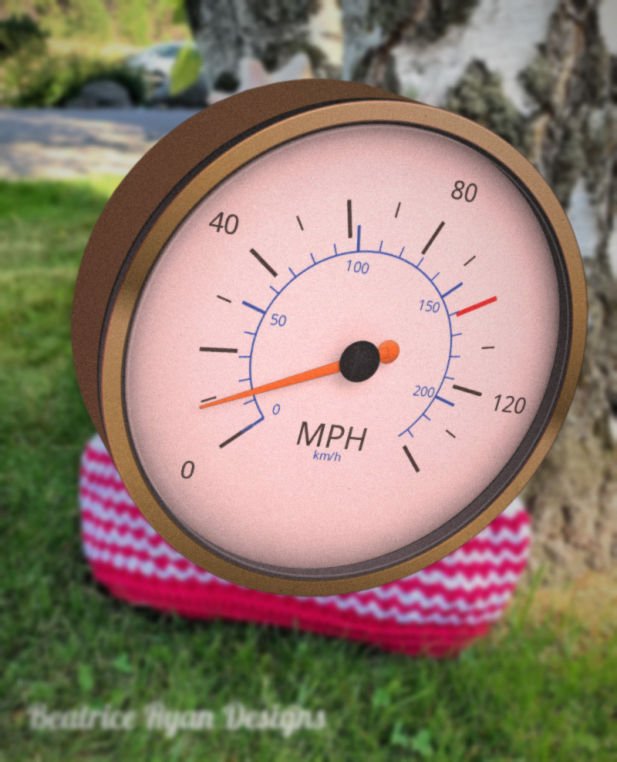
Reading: 10; mph
